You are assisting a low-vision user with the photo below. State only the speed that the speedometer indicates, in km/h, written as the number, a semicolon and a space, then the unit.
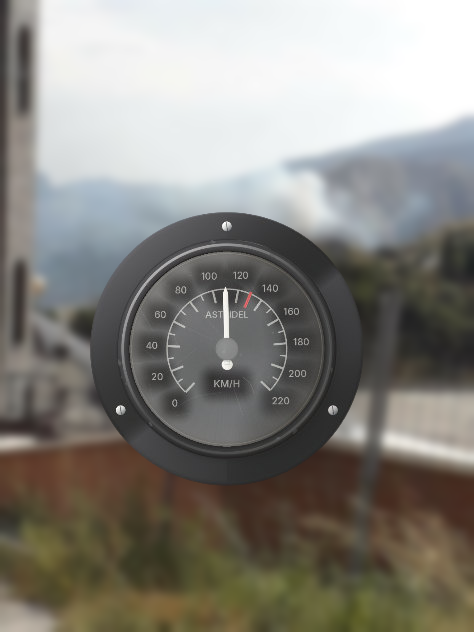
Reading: 110; km/h
